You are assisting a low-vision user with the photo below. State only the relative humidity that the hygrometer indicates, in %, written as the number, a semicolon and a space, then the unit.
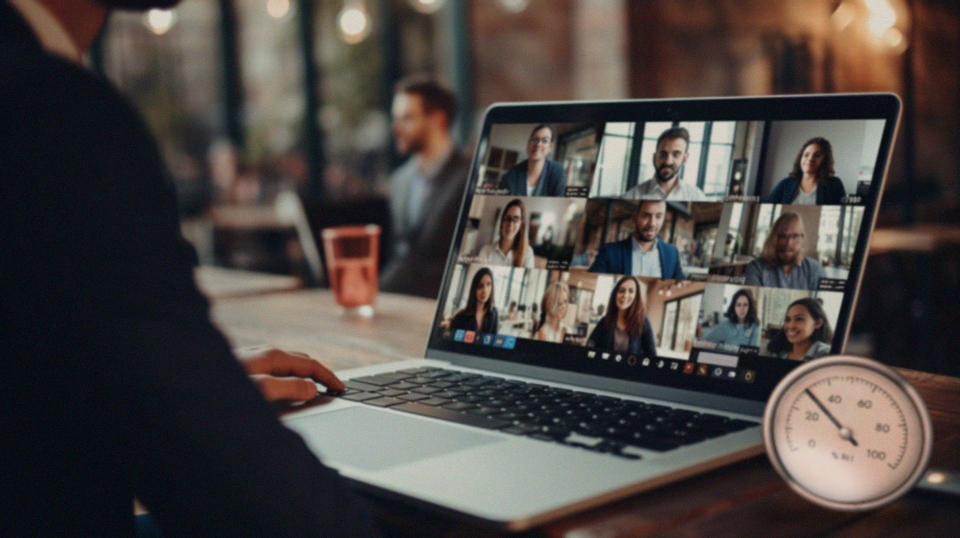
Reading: 30; %
